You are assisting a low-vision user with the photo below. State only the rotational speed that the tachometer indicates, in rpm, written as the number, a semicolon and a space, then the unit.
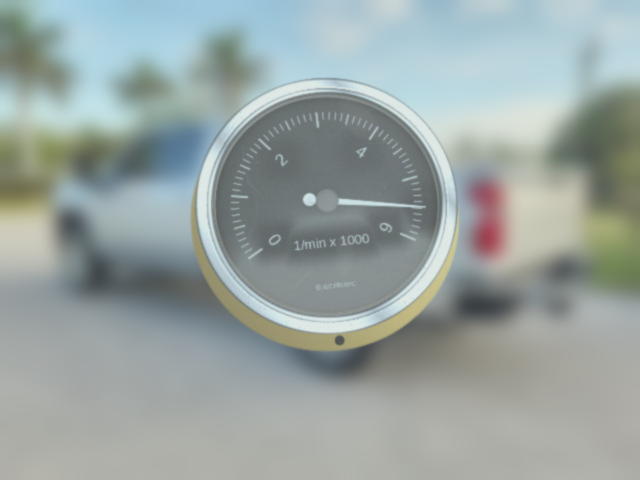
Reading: 5500; rpm
